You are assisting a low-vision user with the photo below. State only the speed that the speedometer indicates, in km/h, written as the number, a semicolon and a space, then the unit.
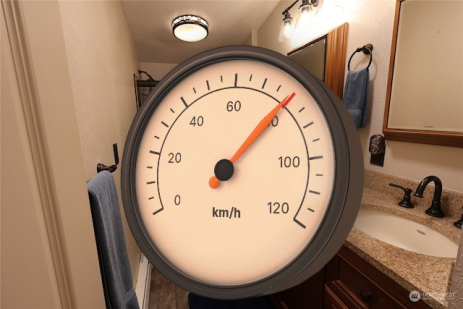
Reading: 80; km/h
